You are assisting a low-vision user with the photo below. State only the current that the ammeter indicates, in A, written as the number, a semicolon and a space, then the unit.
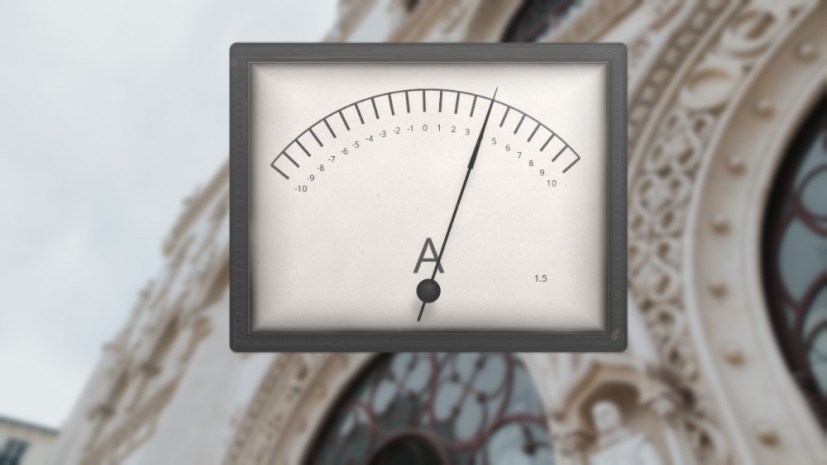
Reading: 4; A
